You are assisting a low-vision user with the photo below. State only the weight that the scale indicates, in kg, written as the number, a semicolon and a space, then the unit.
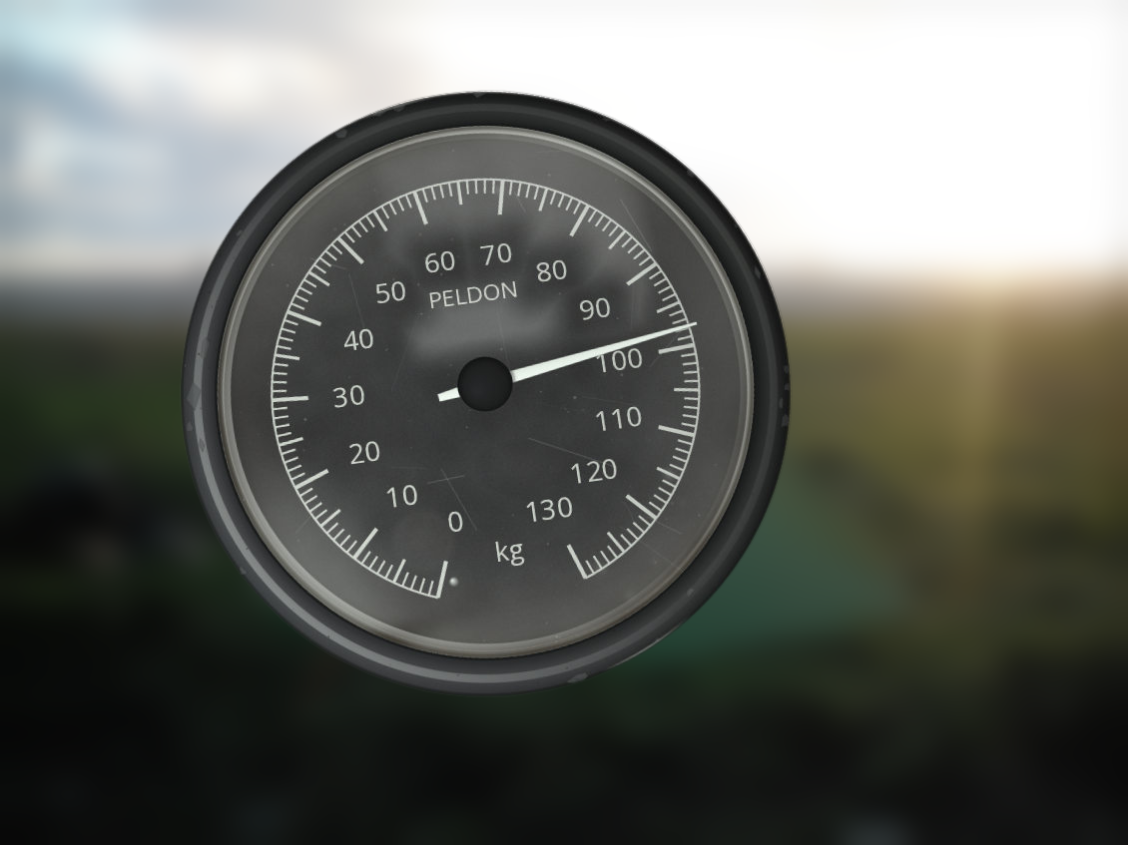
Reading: 98; kg
